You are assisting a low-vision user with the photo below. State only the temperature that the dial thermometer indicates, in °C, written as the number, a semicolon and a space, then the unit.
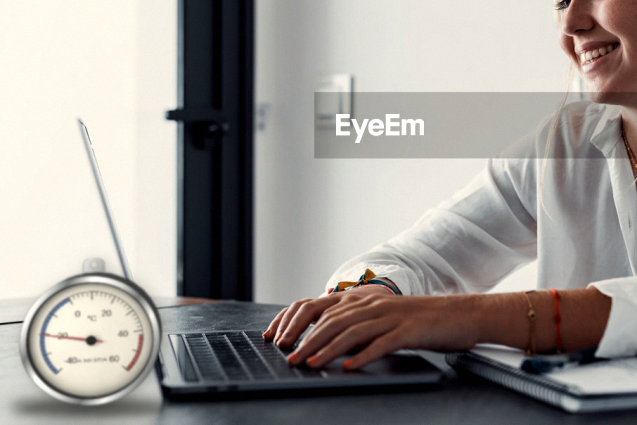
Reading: -20; °C
